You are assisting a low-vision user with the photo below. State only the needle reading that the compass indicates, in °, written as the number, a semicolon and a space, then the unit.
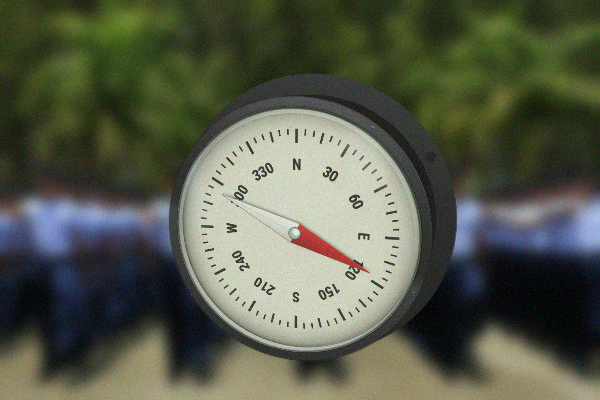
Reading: 115; °
